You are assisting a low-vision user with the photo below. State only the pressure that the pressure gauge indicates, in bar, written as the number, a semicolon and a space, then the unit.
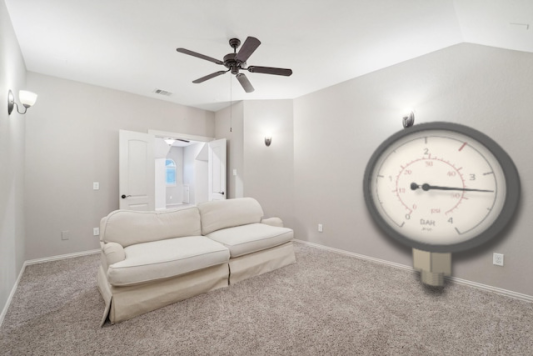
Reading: 3.25; bar
